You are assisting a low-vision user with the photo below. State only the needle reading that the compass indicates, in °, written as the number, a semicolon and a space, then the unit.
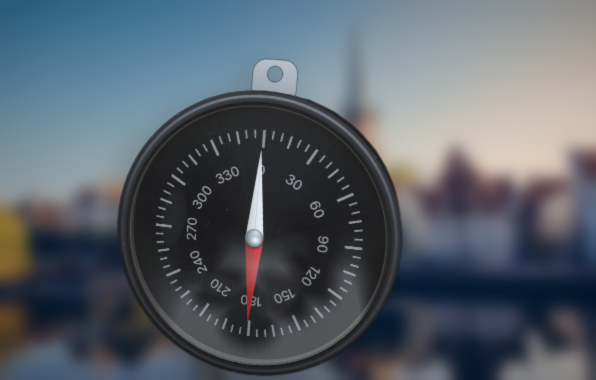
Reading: 180; °
